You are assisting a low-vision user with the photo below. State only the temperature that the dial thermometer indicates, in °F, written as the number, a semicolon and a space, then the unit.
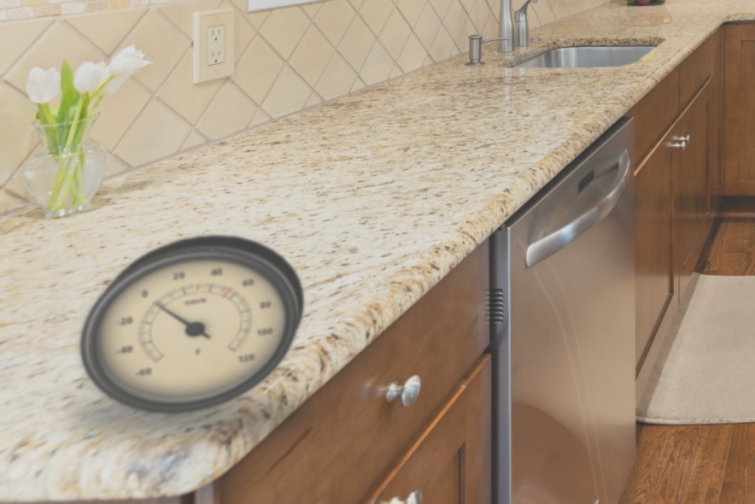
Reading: 0; °F
